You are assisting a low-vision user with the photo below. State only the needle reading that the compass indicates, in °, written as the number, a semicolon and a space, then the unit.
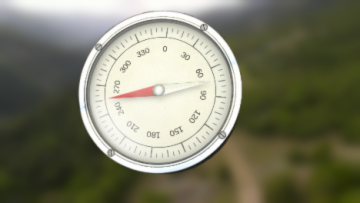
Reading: 255; °
